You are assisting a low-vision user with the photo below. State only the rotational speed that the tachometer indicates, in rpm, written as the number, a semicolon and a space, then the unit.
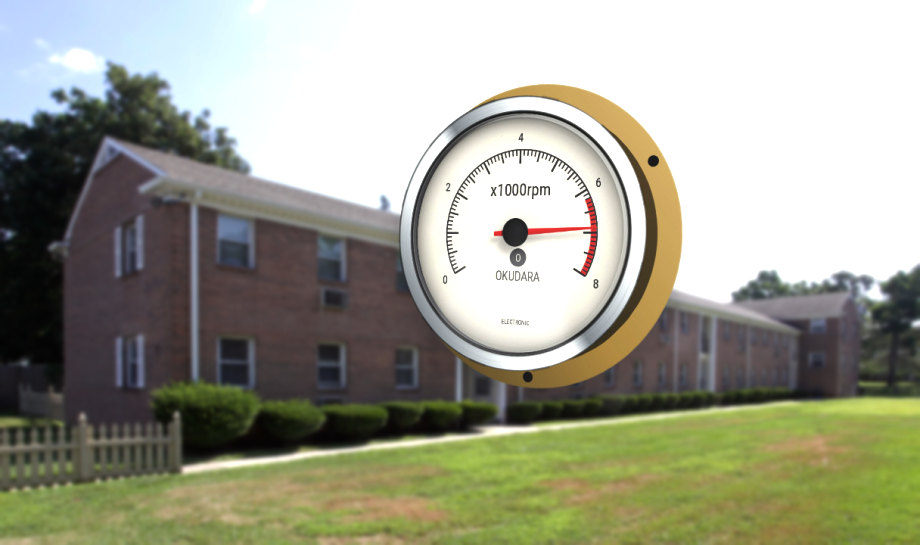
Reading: 6900; rpm
